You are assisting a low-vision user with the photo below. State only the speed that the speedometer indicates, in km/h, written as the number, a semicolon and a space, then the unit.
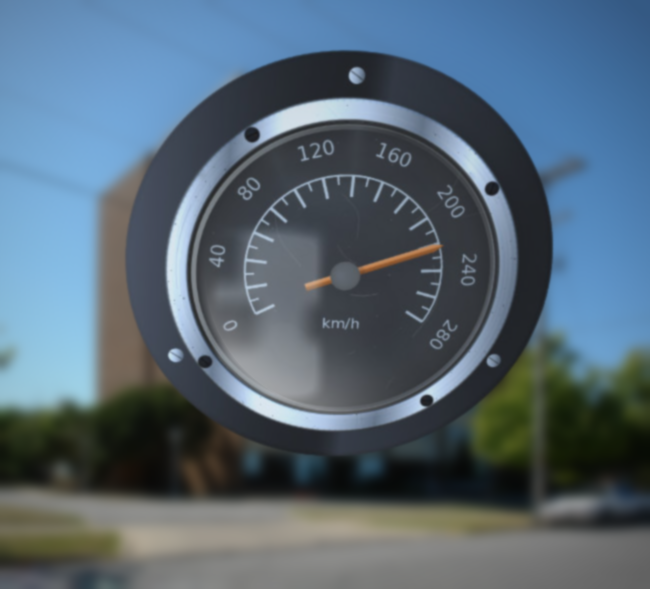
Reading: 220; km/h
